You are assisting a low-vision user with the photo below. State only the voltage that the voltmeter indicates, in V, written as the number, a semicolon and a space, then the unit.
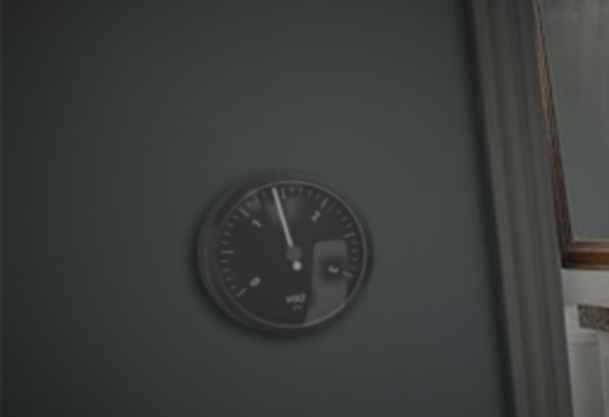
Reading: 1.4; V
